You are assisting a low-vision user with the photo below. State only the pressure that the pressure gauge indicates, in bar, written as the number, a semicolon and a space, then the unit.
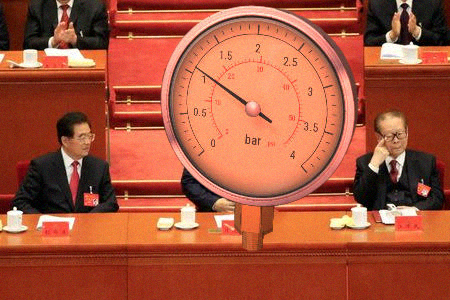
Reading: 1.1; bar
